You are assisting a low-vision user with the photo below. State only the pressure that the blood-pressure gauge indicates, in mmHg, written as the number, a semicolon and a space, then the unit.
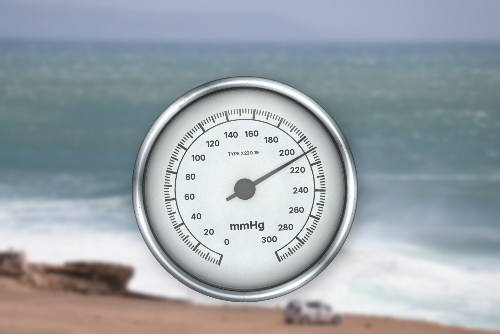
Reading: 210; mmHg
